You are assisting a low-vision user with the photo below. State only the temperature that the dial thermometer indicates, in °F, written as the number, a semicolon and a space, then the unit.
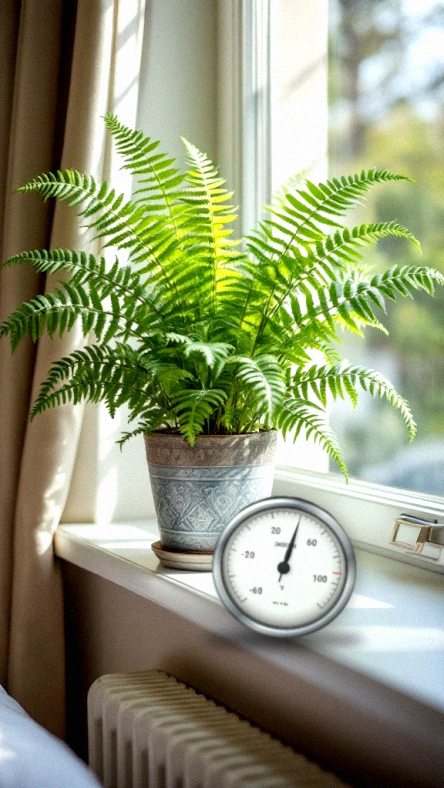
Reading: 40; °F
